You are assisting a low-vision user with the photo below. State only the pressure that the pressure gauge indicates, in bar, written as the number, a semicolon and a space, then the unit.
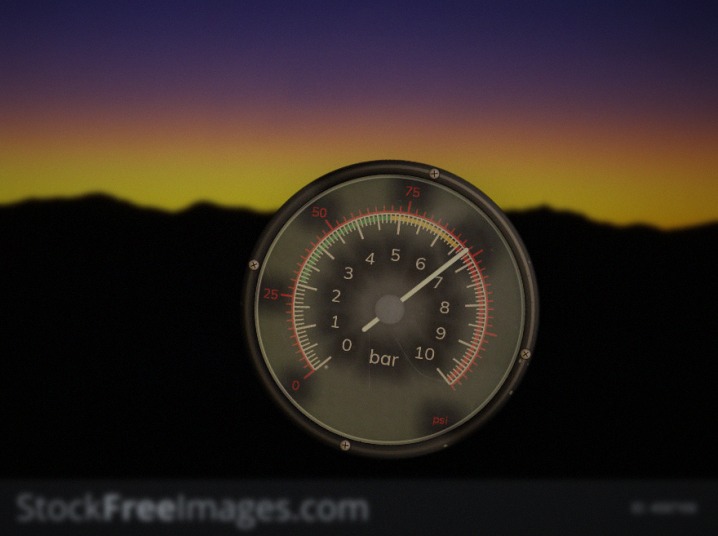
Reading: 6.7; bar
